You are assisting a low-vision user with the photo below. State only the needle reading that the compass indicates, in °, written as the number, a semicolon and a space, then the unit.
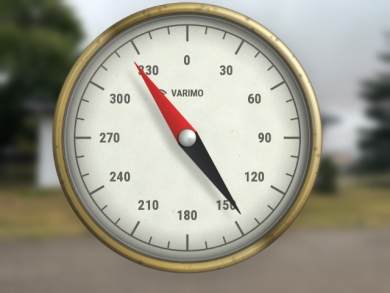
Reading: 325; °
